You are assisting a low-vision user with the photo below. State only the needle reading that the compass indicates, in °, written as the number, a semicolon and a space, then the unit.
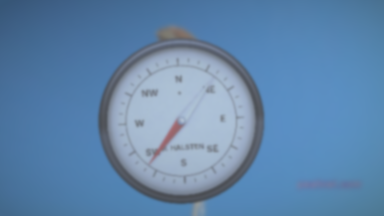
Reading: 220; °
